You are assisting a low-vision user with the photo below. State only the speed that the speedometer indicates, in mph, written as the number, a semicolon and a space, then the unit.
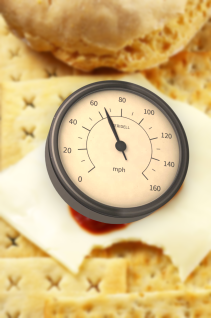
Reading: 65; mph
